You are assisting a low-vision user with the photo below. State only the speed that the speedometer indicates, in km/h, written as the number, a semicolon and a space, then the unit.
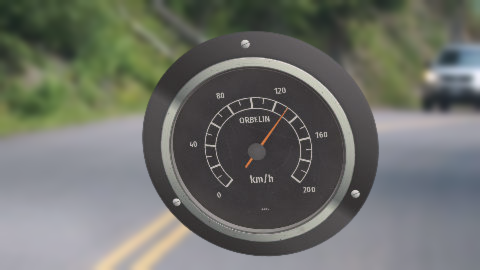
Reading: 130; km/h
